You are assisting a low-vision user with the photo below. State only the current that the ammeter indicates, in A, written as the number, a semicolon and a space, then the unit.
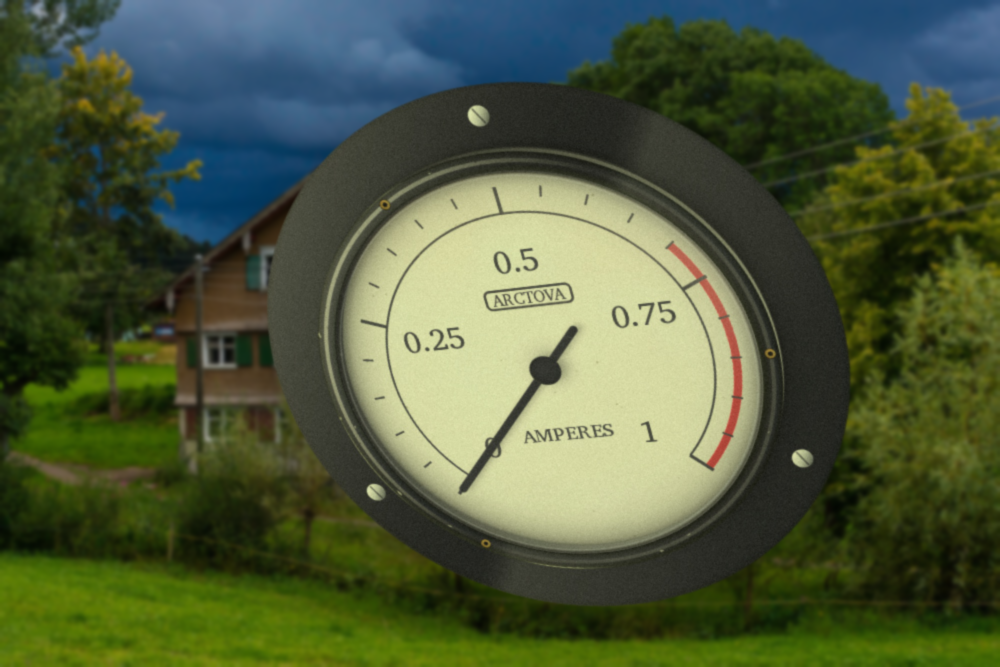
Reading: 0; A
